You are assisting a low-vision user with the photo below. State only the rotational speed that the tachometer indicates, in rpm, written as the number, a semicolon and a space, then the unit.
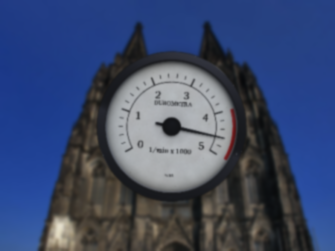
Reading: 4600; rpm
